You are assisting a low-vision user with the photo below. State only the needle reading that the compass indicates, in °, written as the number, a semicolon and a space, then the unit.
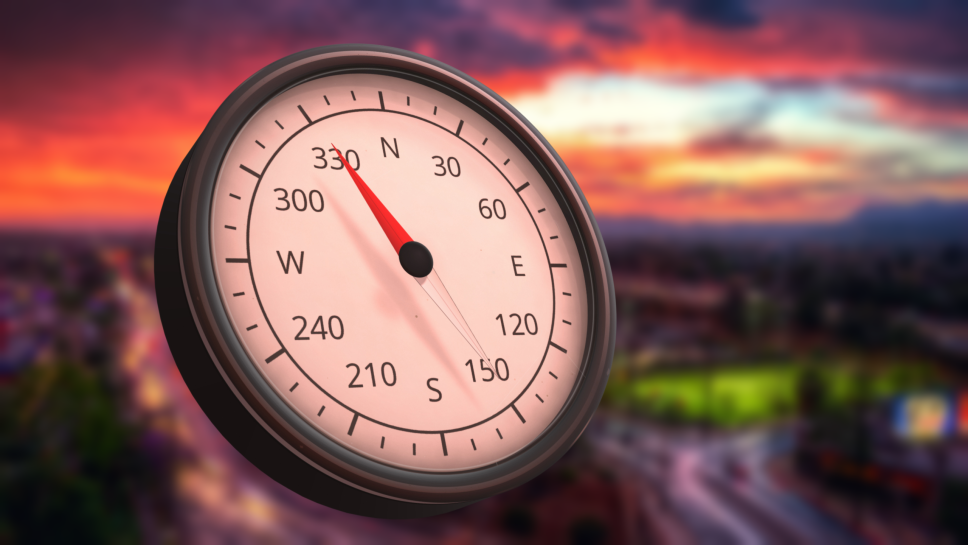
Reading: 330; °
